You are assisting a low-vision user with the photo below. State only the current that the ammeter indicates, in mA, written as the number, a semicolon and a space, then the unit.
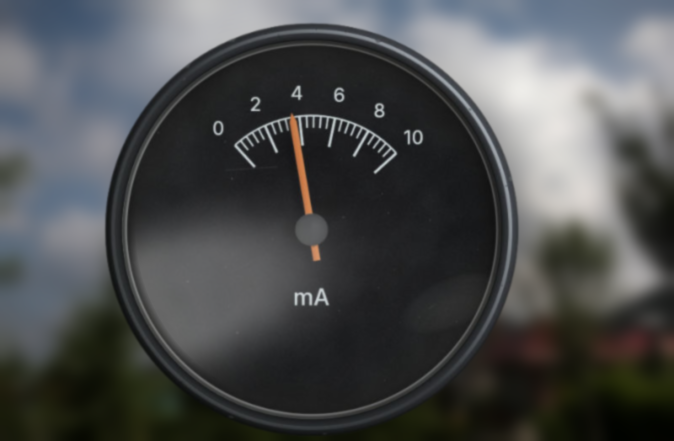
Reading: 3.6; mA
